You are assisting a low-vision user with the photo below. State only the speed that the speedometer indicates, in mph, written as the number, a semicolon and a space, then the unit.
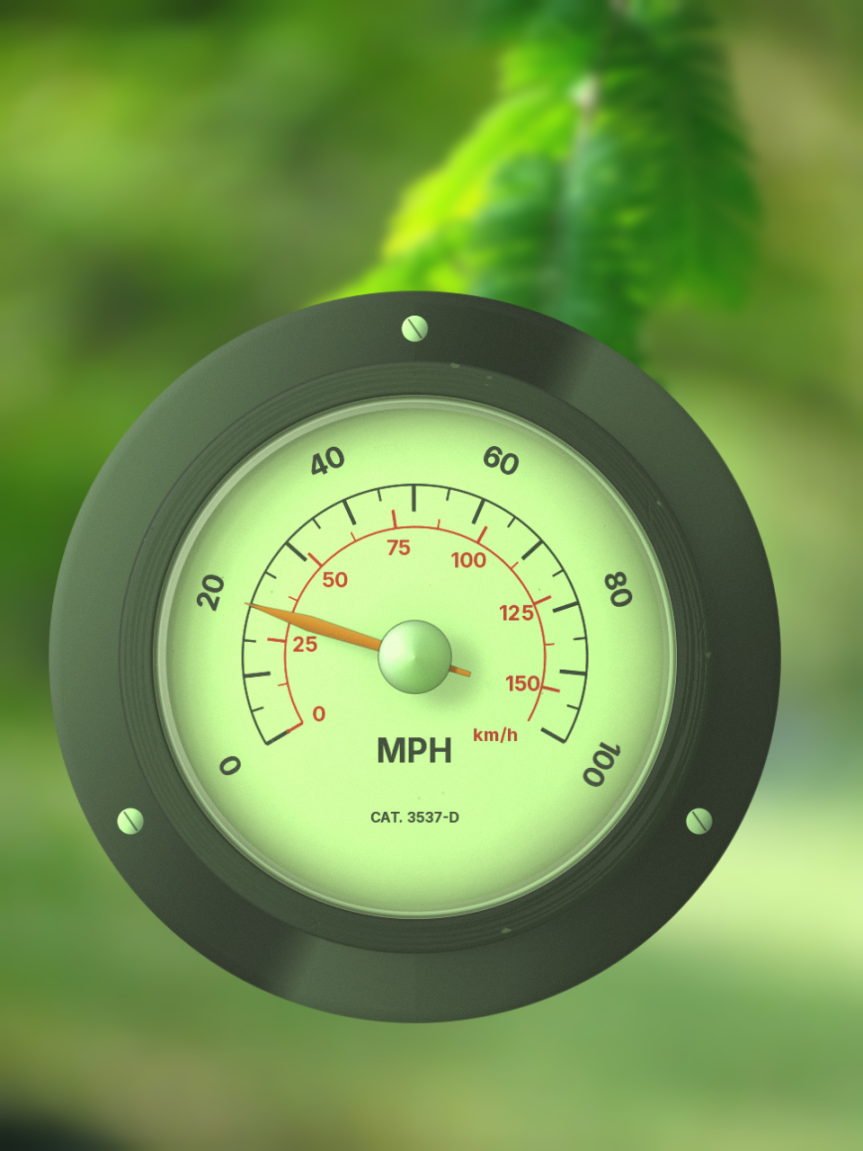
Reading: 20; mph
